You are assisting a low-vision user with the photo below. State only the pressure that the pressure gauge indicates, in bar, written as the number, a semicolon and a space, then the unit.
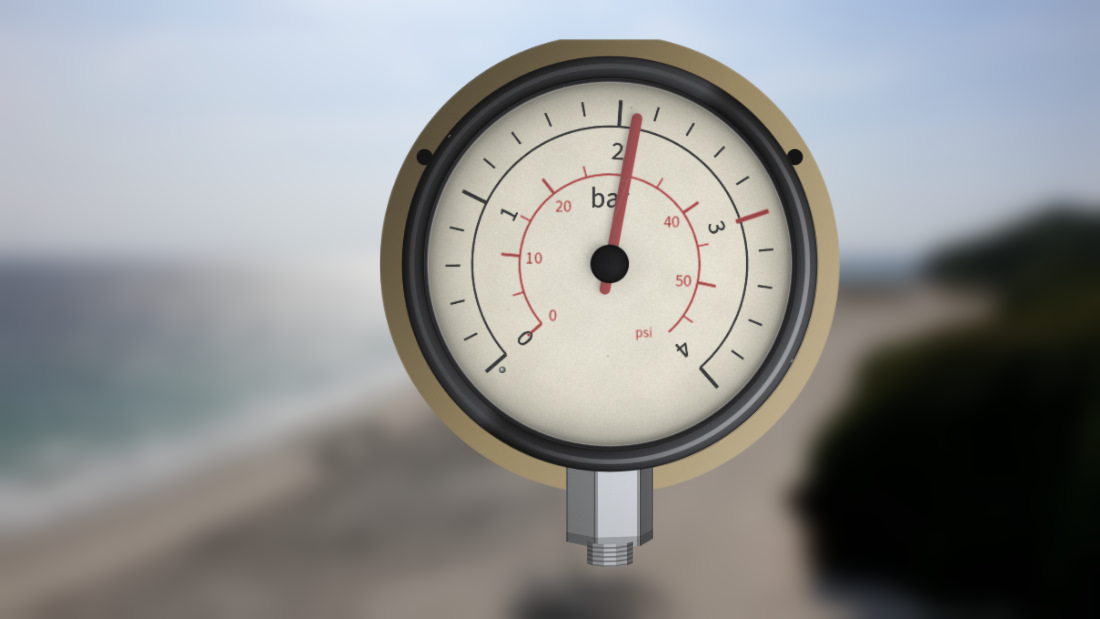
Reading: 2.1; bar
